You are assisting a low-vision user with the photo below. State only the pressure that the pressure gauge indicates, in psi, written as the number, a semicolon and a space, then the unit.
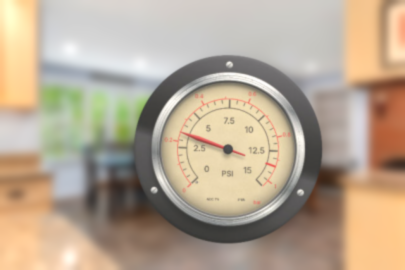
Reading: 3.5; psi
